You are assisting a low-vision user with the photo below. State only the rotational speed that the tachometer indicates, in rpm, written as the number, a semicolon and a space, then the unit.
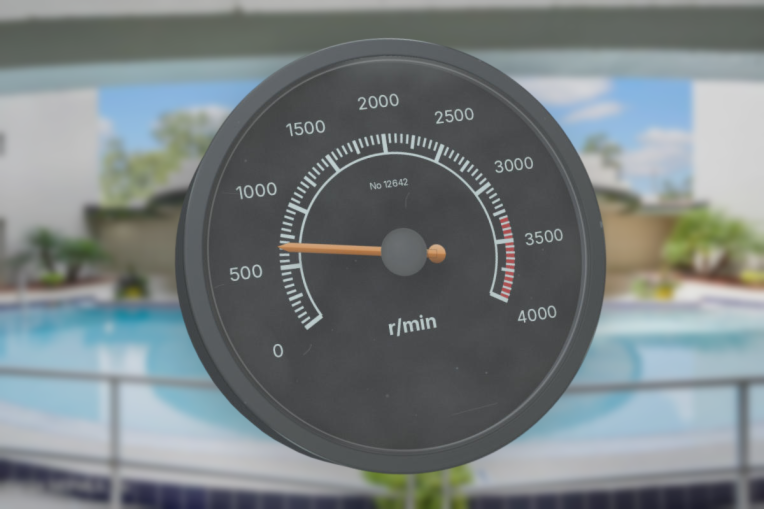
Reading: 650; rpm
